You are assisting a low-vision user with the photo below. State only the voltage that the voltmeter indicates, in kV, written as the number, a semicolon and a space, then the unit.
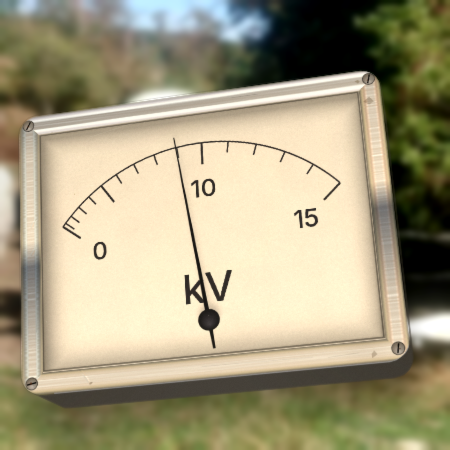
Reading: 9; kV
